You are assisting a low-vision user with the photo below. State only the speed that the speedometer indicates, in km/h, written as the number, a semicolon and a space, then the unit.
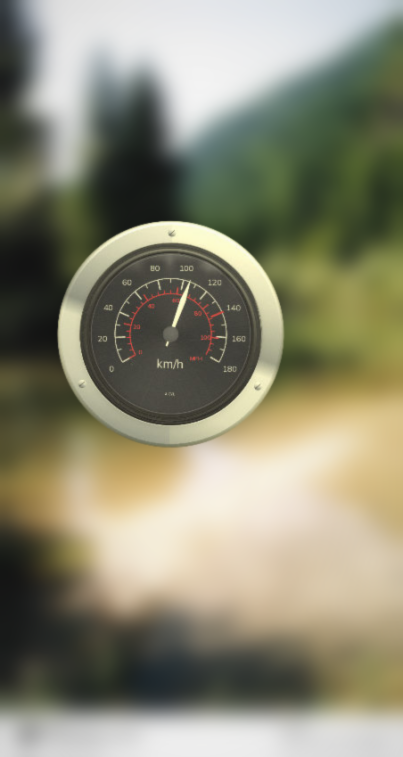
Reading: 105; km/h
